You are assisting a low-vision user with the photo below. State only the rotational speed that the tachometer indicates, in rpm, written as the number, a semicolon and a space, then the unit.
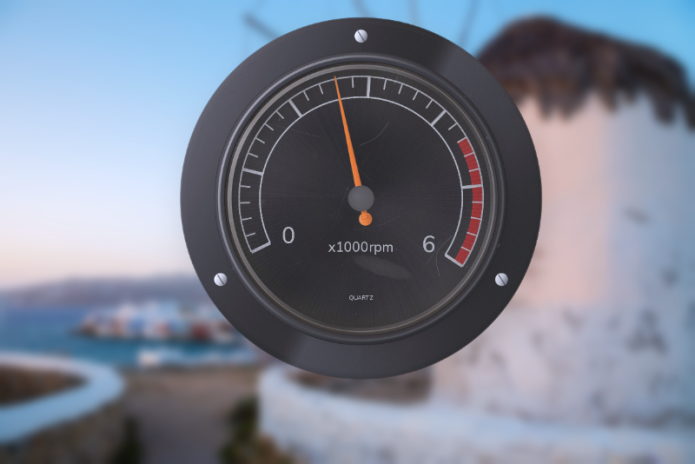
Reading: 2600; rpm
